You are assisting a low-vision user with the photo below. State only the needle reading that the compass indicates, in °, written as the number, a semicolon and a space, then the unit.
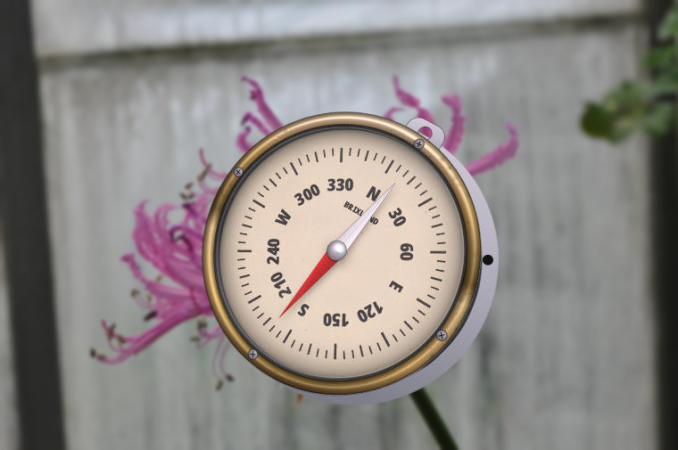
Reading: 190; °
